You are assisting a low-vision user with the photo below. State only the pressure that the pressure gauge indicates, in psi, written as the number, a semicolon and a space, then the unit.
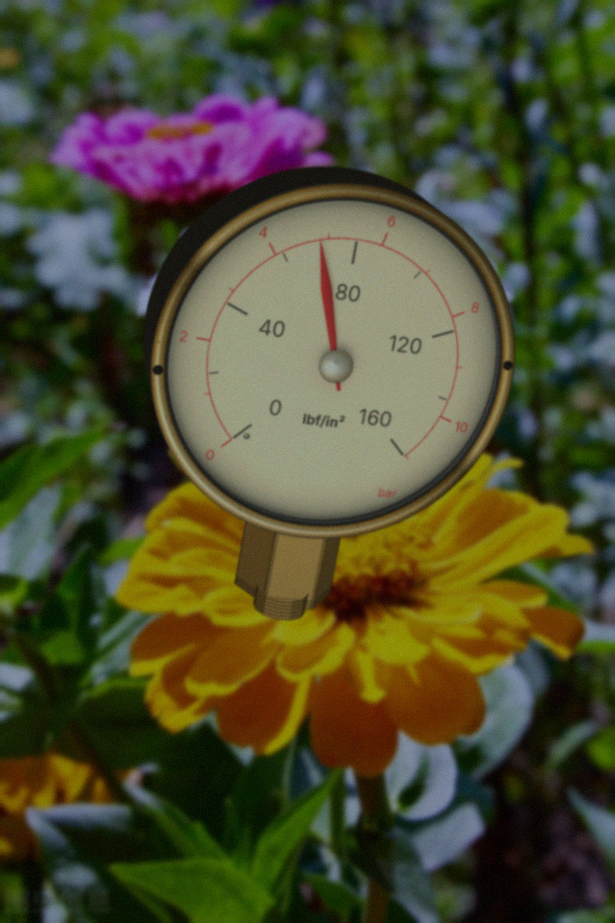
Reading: 70; psi
